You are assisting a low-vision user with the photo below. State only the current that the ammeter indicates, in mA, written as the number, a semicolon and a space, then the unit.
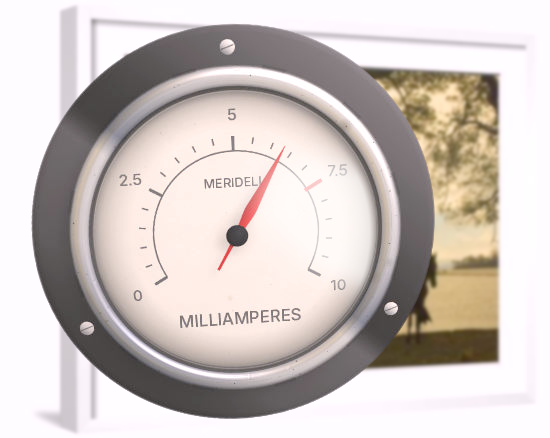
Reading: 6.25; mA
